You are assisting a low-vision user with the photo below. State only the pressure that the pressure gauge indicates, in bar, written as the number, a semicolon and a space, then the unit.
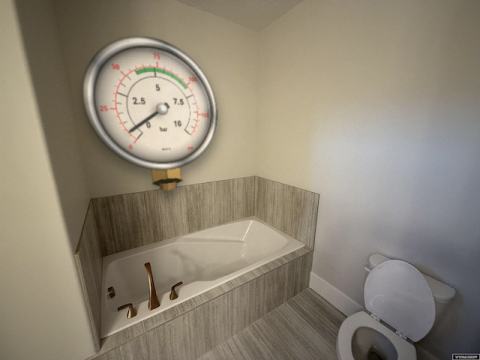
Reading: 0.5; bar
